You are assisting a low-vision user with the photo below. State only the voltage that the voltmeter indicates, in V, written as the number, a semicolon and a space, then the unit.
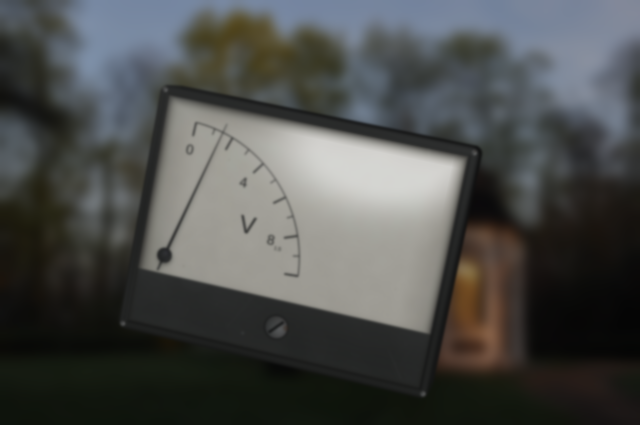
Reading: 1.5; V
